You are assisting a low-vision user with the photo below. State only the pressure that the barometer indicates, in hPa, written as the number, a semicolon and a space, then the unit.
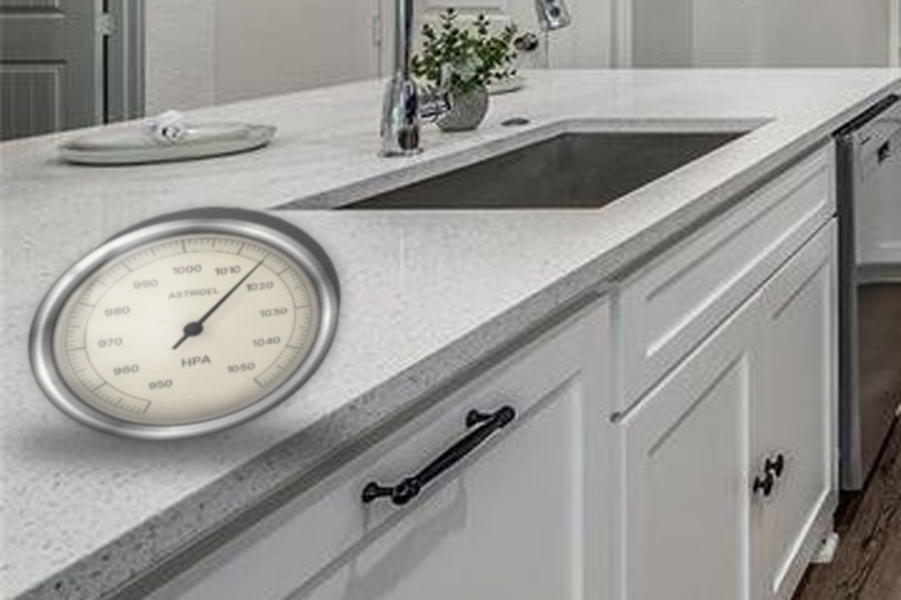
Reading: 1015; hPa
